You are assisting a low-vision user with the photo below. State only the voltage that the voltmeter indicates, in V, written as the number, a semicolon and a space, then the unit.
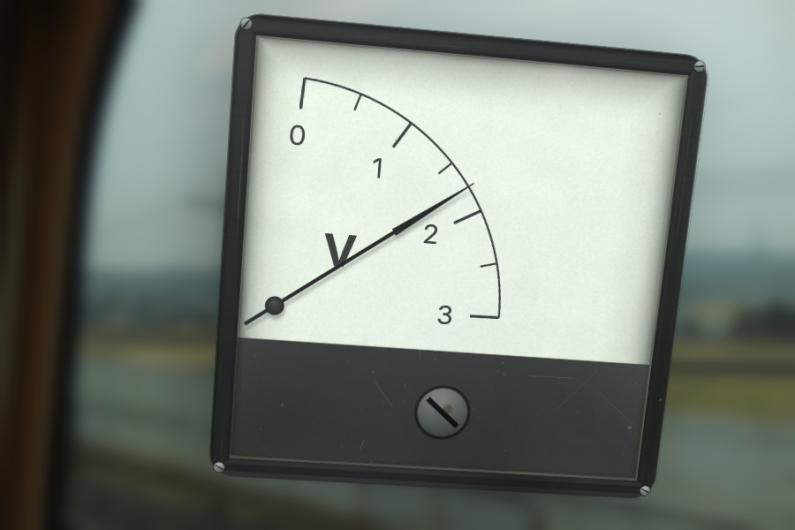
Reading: 1.75; V
